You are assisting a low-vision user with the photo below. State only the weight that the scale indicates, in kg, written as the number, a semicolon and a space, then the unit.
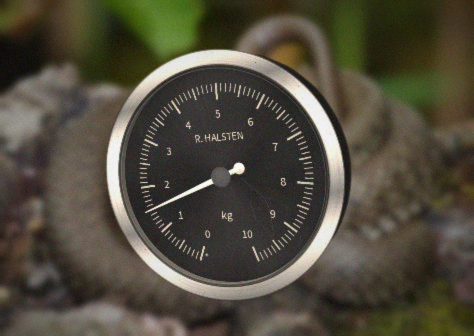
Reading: 1.5; kg
